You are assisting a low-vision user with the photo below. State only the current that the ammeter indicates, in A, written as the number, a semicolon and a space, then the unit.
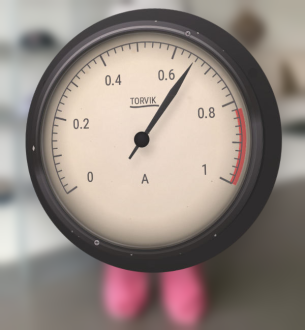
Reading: 0.66; A
